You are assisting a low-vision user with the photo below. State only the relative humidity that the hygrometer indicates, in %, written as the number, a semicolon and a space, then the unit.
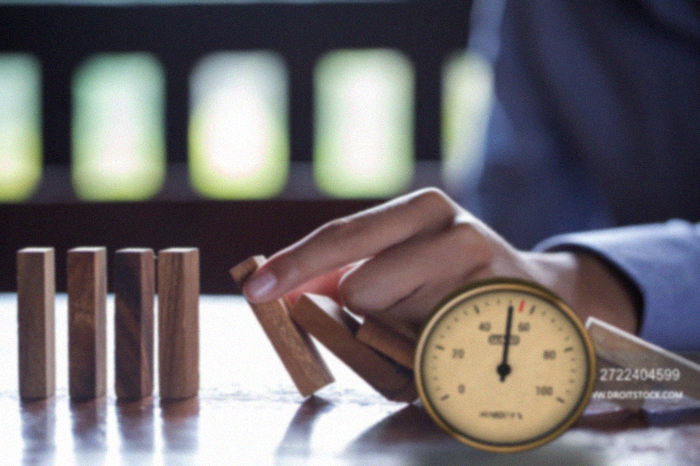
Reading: 52; %
